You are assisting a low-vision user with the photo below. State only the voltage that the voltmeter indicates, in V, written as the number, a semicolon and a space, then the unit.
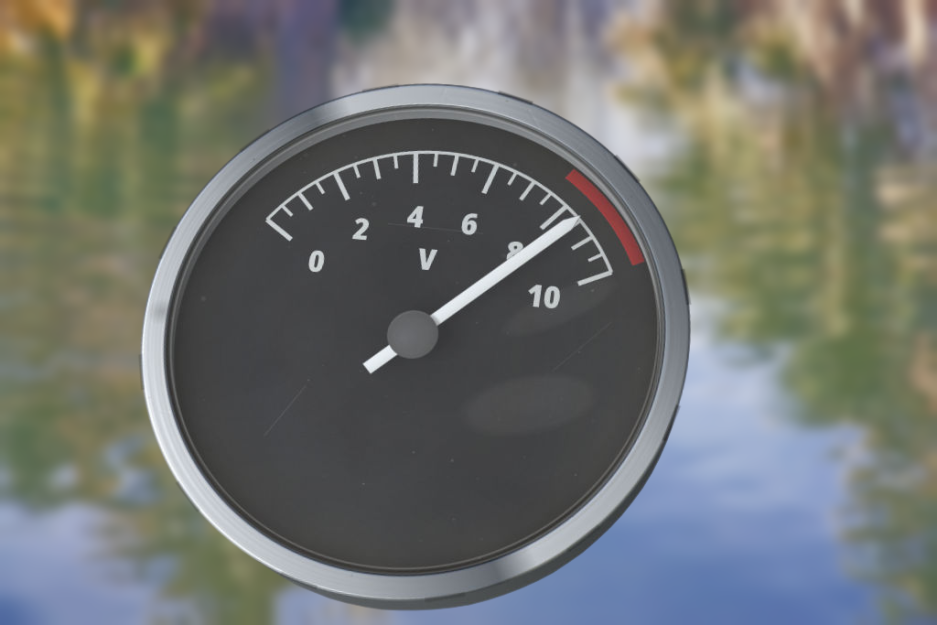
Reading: 8.5; V
